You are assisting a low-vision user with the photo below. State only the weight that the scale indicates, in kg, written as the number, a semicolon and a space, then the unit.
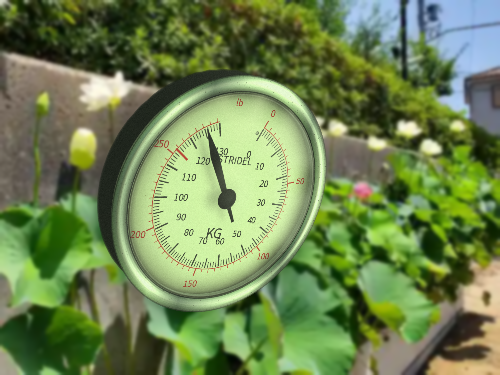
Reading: 125; kg
